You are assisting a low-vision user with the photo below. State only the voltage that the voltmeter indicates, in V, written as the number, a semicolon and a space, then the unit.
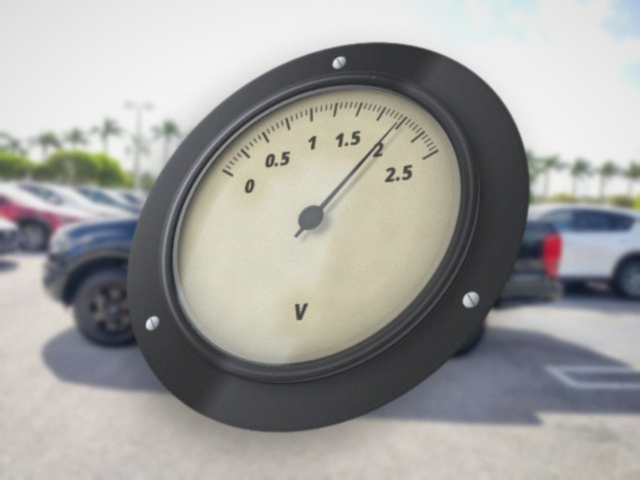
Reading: 2; V
